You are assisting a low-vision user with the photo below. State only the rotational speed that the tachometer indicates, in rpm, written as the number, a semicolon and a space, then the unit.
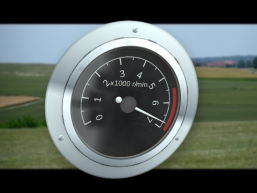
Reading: 6750; rpm
